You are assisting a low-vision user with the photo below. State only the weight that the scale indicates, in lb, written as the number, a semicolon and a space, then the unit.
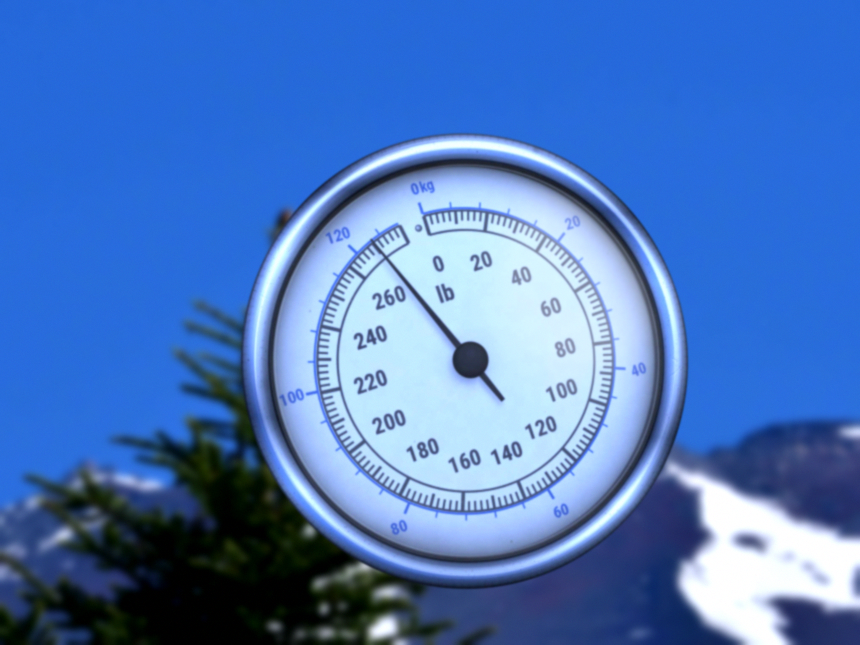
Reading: 270; lb
